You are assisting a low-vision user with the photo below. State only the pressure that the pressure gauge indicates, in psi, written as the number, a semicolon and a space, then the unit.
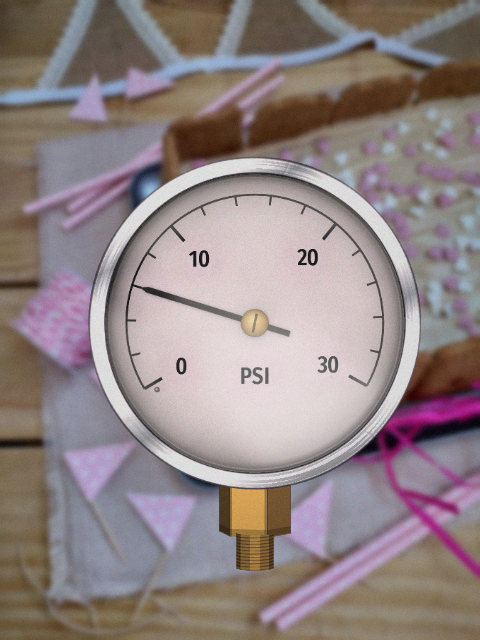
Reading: 6; psi
